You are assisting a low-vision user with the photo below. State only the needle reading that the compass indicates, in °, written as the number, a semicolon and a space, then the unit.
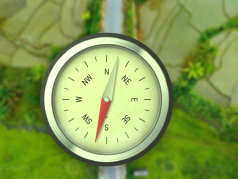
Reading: 195; °
